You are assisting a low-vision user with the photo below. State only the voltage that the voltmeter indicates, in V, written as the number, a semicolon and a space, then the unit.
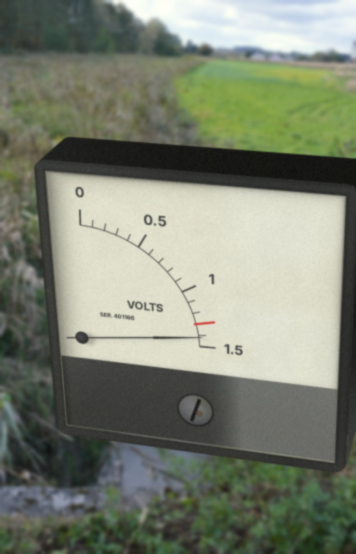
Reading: 1.4; V
